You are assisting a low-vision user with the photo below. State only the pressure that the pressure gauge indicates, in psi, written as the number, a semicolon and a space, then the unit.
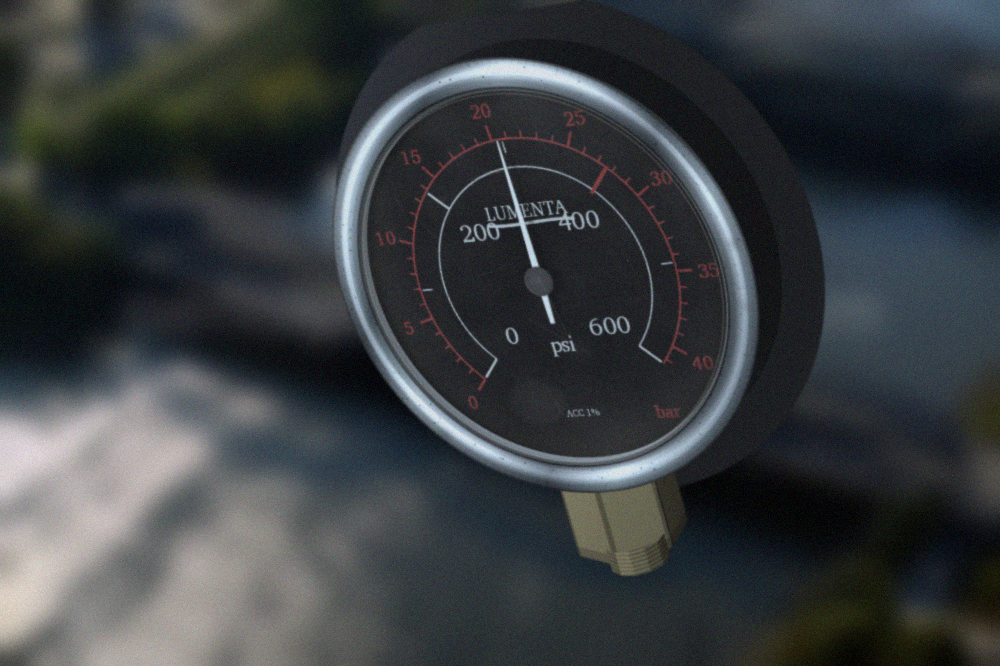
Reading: 300; psi
